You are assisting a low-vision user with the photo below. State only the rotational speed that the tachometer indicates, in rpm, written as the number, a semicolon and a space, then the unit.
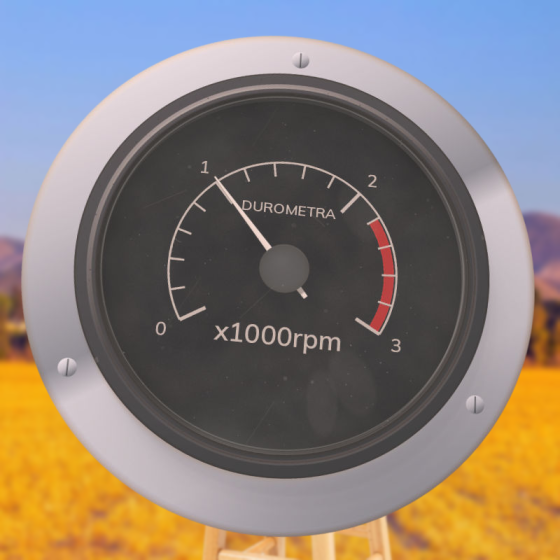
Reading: 1000; rpm
